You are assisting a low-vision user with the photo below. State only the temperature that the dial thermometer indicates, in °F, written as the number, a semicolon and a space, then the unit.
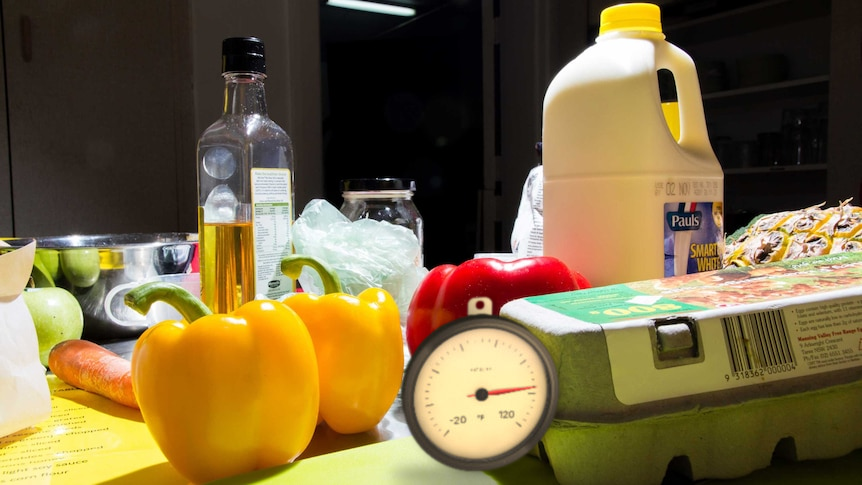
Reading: 96; °F
